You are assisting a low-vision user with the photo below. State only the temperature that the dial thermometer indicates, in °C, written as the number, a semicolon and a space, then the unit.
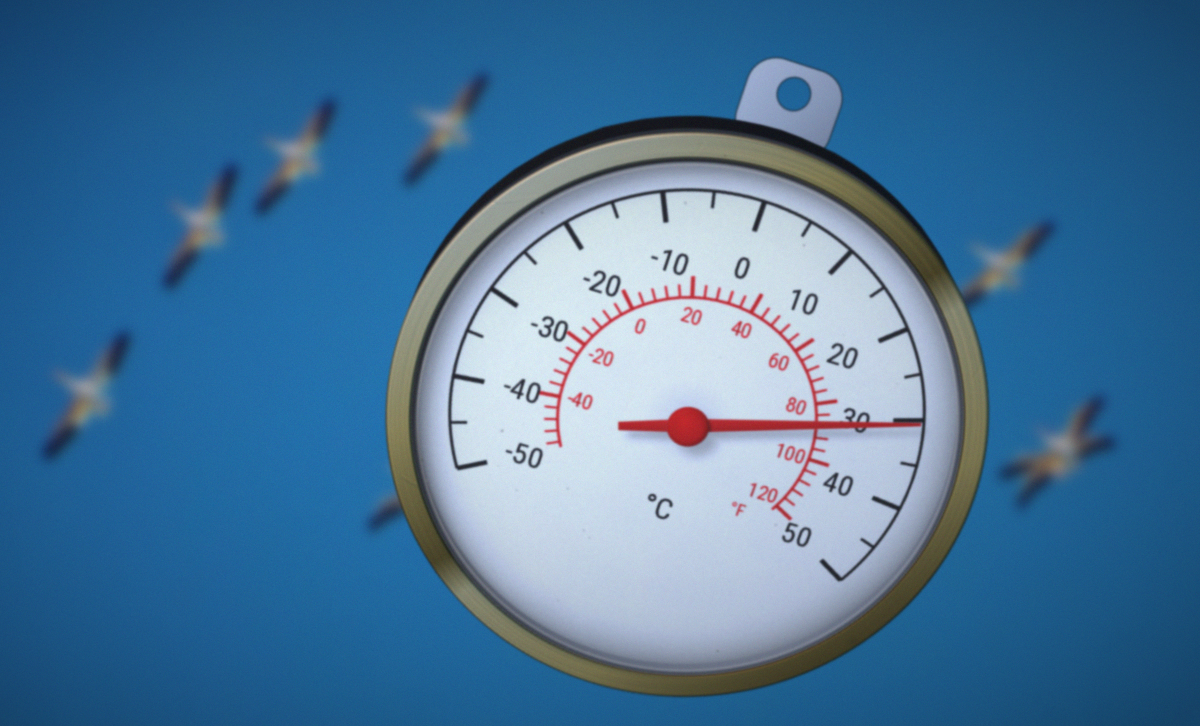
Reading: 30; °C
